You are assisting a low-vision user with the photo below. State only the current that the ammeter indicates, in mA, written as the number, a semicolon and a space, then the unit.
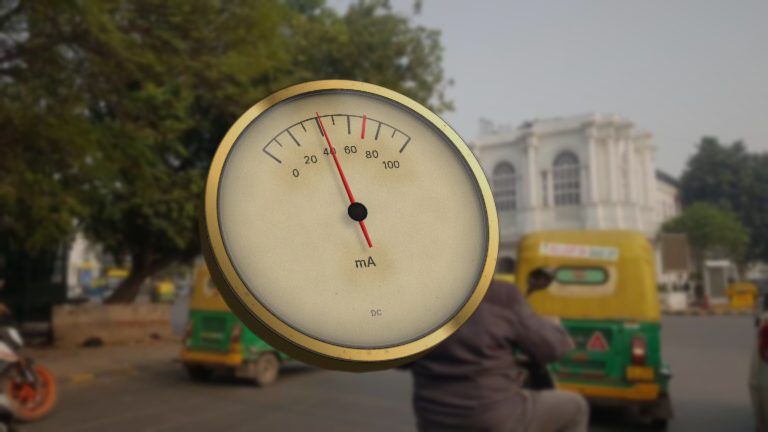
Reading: 40; mA
